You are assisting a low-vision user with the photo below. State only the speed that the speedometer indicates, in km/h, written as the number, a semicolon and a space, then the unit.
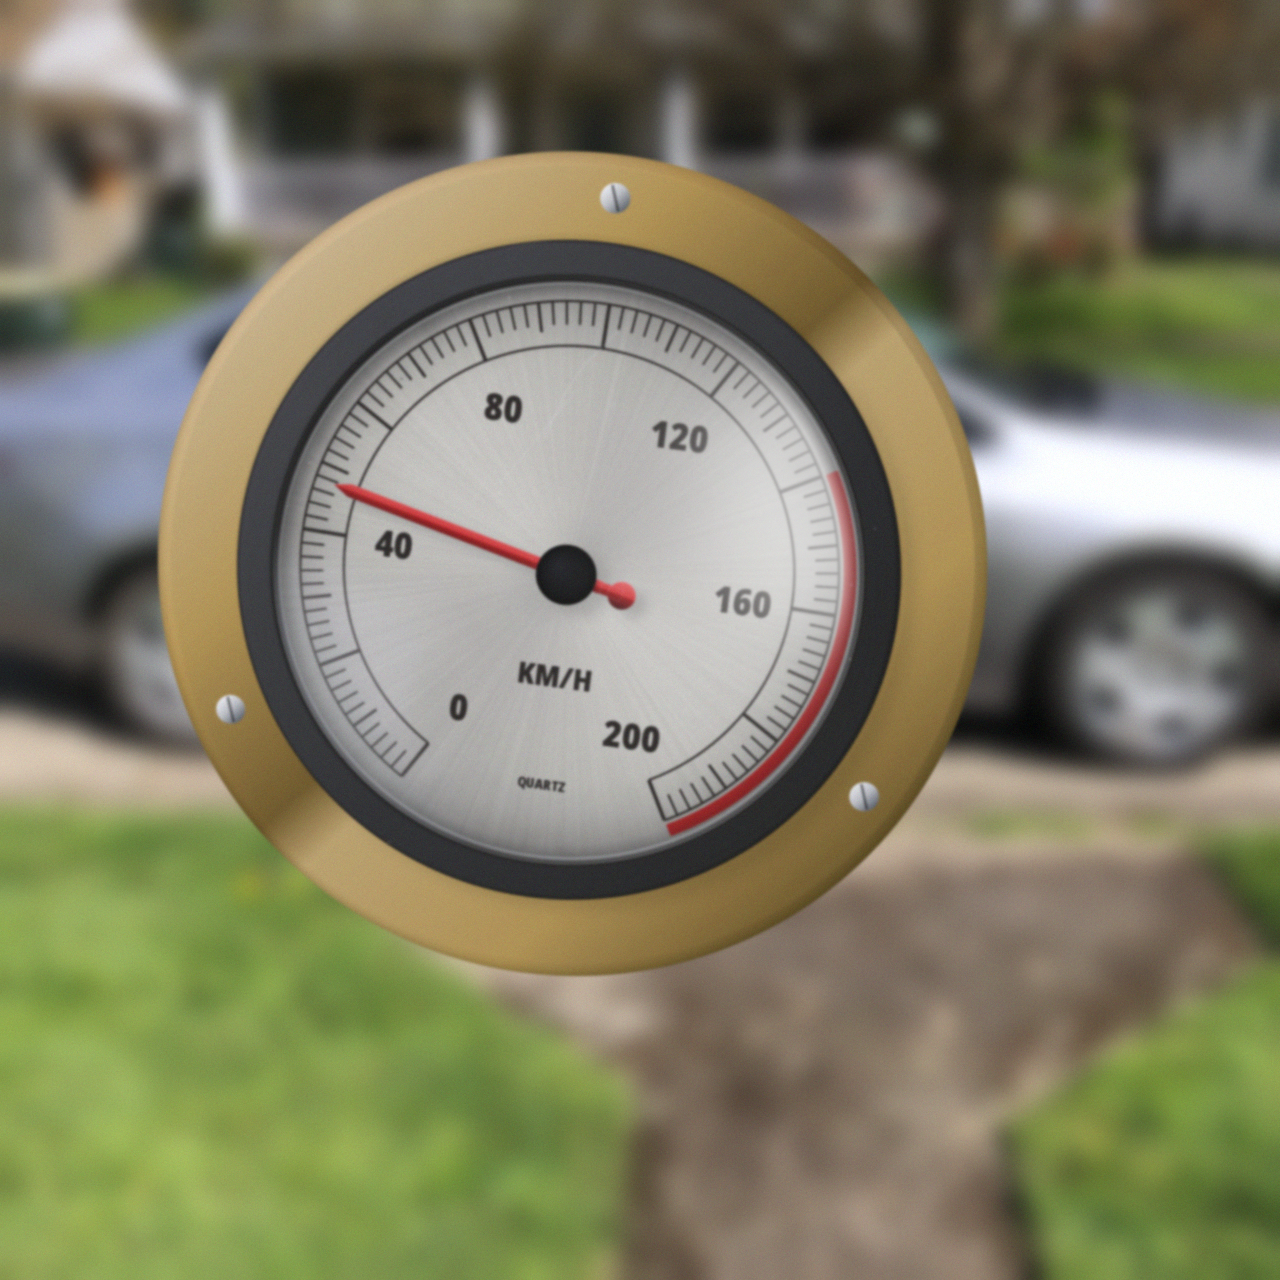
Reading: 48; km/h
